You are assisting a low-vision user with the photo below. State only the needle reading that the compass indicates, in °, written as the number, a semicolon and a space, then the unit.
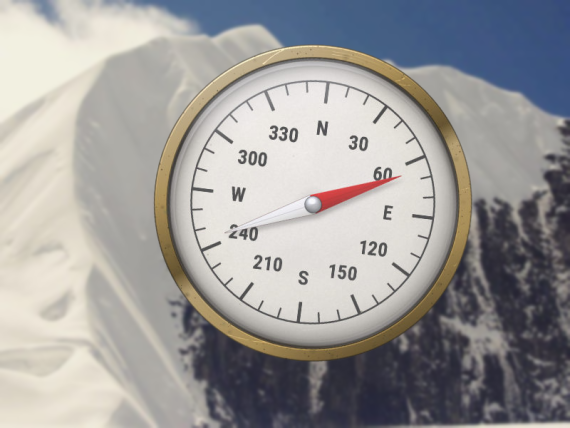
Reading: 65; °
